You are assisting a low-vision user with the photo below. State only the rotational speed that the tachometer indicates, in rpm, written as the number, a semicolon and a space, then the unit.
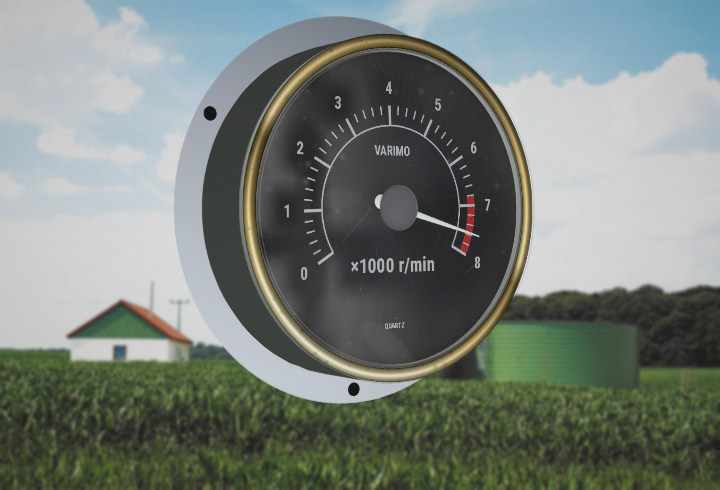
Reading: 7600; rpm
